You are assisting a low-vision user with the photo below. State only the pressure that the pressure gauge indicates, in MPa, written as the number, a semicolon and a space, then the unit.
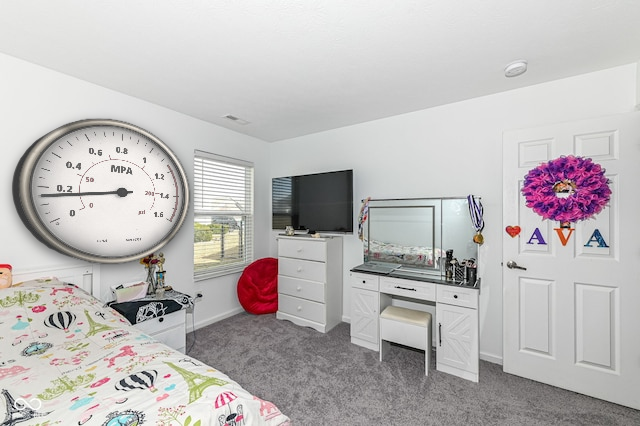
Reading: 0.15; MPa
